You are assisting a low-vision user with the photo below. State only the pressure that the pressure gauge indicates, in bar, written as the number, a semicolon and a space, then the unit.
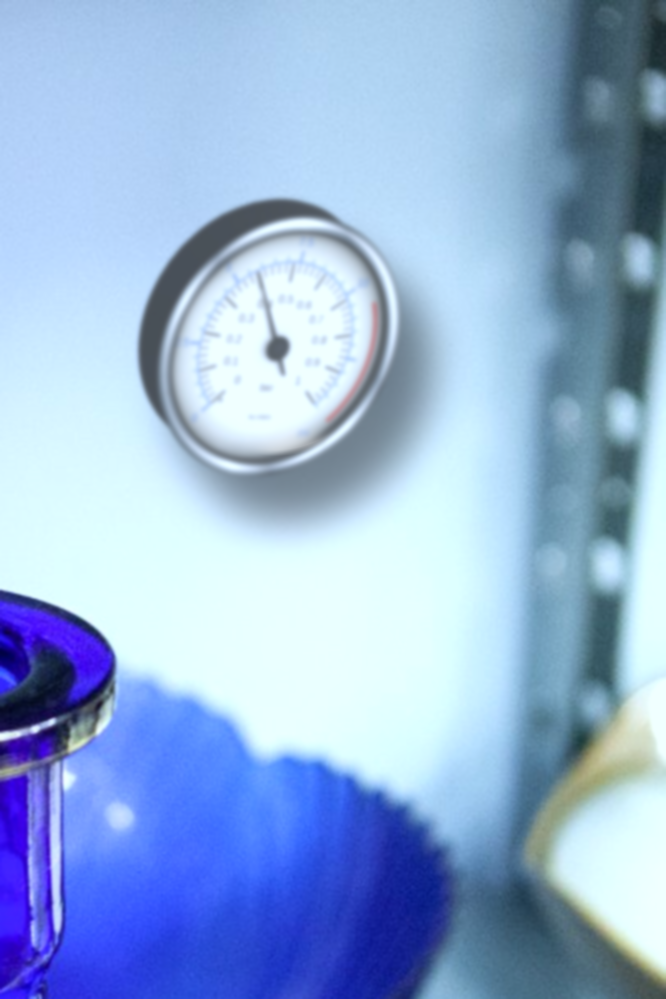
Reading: 0.4; bar
